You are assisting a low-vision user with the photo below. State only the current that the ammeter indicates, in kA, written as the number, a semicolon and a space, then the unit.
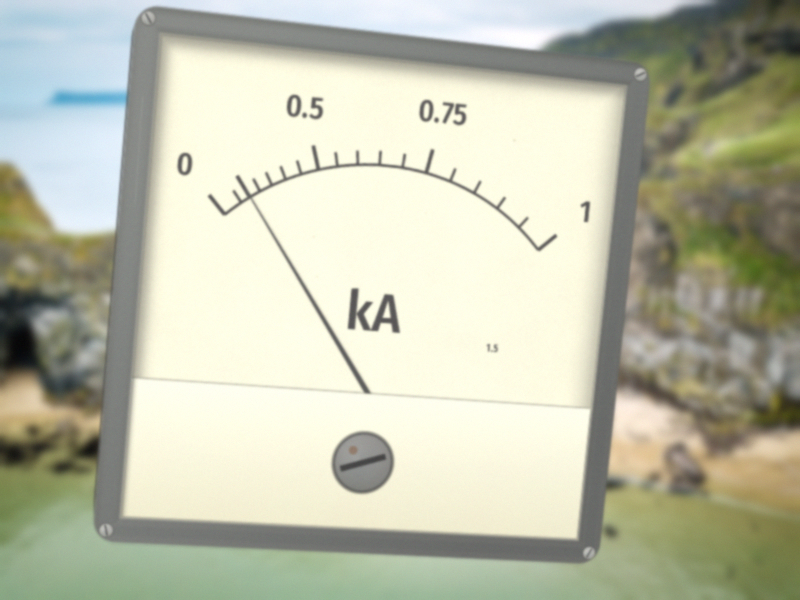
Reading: 0.25; kA
